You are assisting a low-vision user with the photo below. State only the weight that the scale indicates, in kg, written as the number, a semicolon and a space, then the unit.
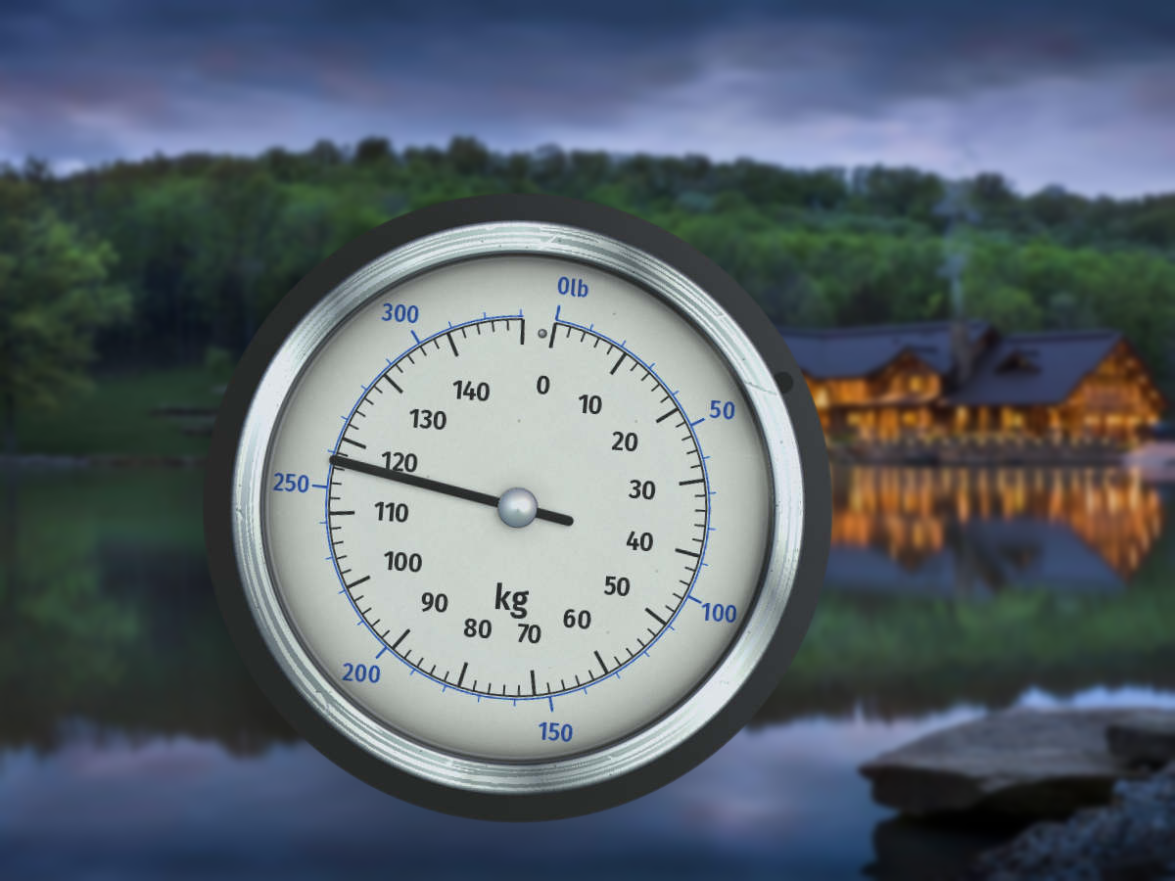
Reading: 117; kg
